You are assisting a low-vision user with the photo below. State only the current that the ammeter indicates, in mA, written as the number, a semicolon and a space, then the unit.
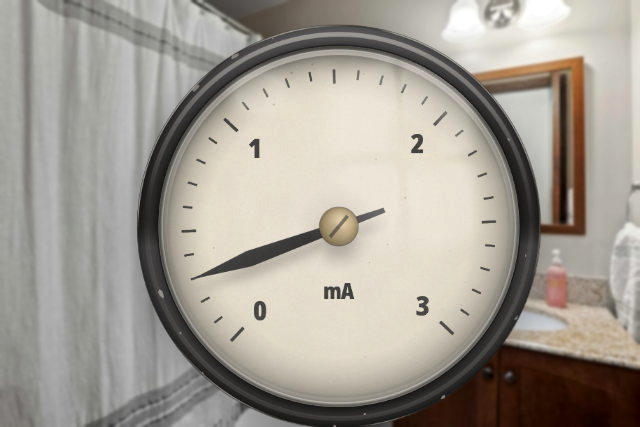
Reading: 0.3; mA
